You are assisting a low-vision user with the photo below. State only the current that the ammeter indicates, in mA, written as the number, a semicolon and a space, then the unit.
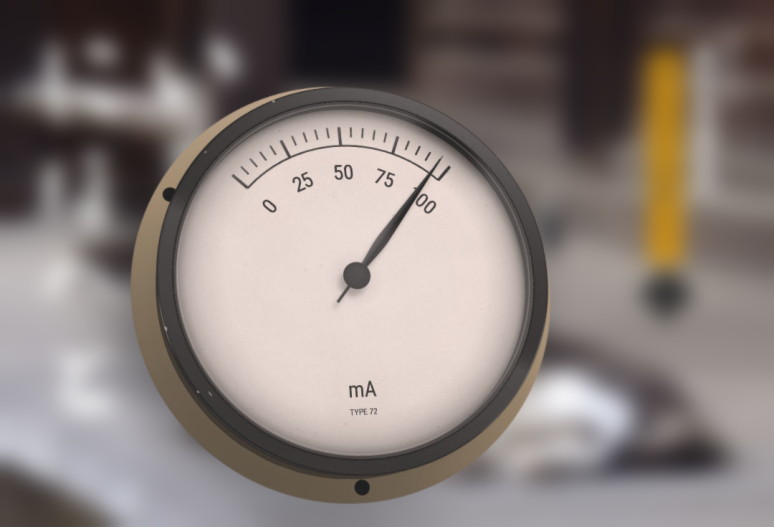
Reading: 95; mA
